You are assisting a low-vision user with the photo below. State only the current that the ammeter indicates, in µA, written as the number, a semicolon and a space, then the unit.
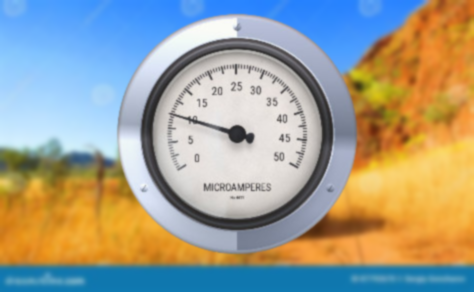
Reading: 10; µA
